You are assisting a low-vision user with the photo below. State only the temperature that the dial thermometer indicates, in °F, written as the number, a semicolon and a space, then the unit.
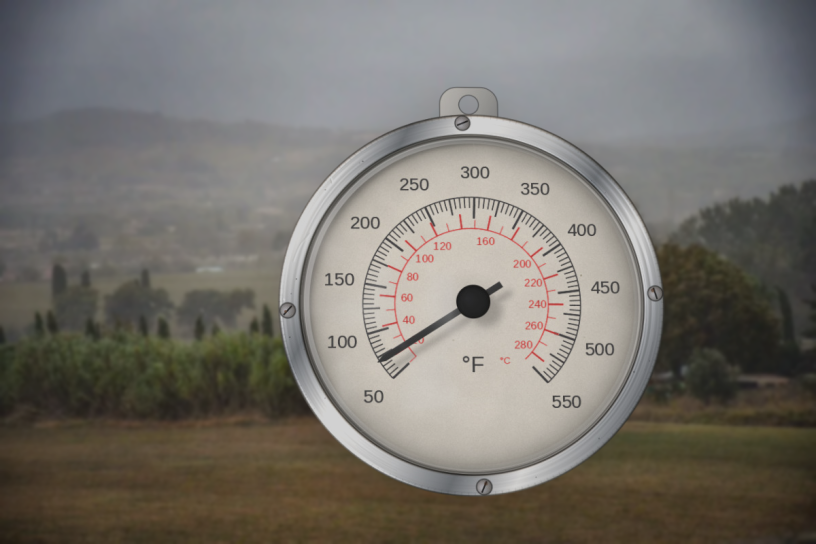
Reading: 70; °F
